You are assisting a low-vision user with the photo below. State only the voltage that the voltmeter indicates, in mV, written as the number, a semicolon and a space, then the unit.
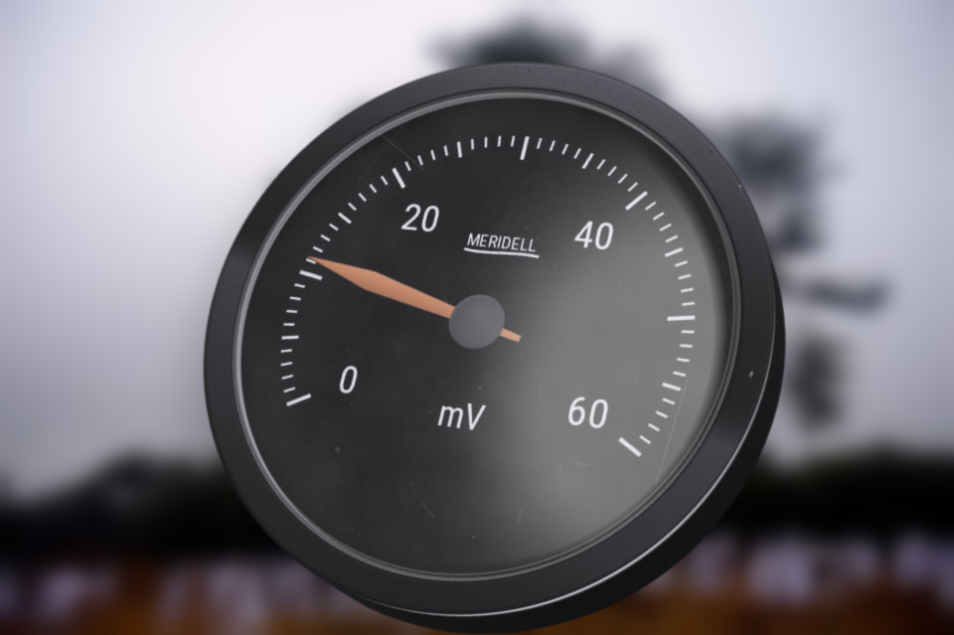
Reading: 11; mV
